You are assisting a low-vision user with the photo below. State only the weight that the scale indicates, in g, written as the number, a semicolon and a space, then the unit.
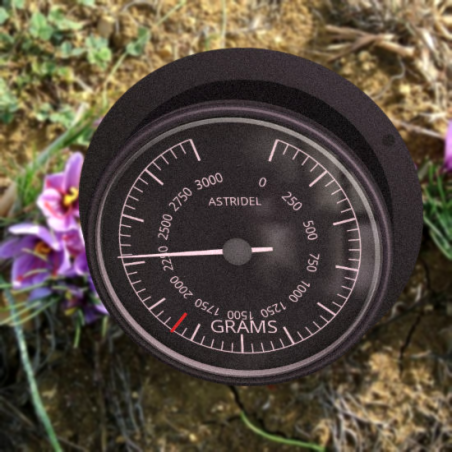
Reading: 2300; g
